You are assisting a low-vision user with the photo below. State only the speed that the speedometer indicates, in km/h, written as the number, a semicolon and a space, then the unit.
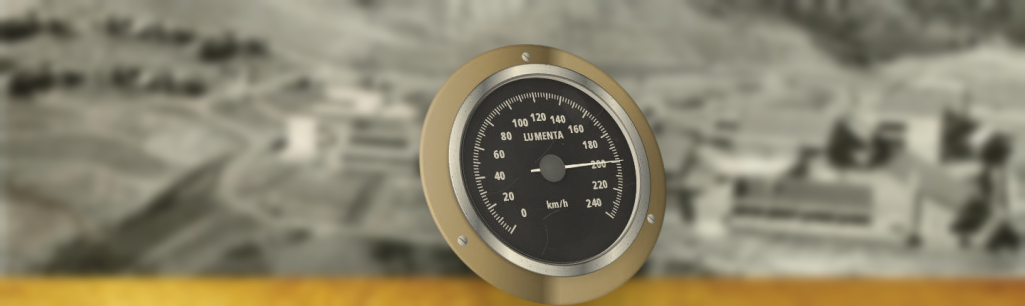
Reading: 200; km/h
